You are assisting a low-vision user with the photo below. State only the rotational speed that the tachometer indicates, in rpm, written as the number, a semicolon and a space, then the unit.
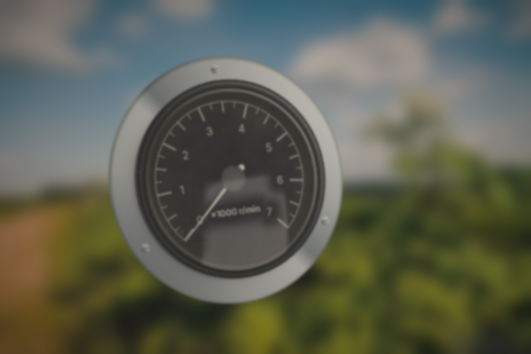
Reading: 0; rpm
